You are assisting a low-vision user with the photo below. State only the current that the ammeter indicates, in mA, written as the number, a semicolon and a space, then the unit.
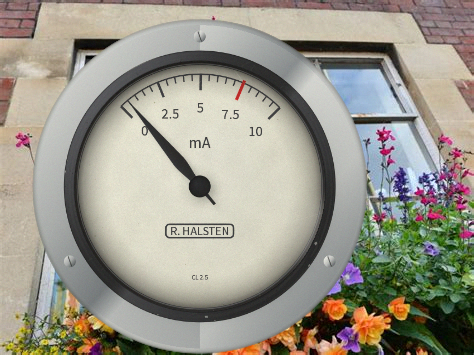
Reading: 0.5; mA
